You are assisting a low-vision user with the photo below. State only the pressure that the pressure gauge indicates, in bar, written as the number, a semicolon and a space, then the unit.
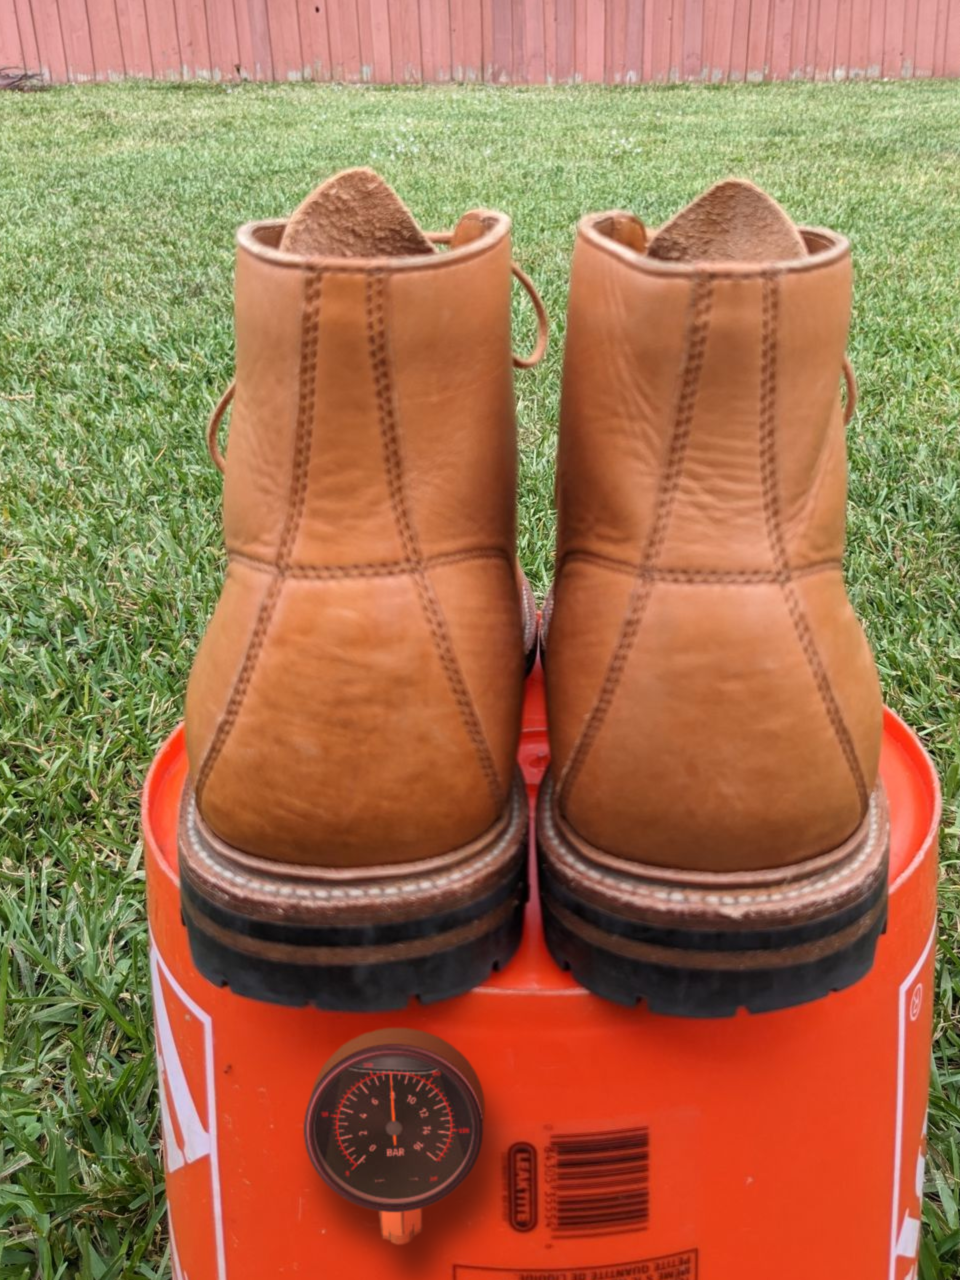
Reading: 8; bar
